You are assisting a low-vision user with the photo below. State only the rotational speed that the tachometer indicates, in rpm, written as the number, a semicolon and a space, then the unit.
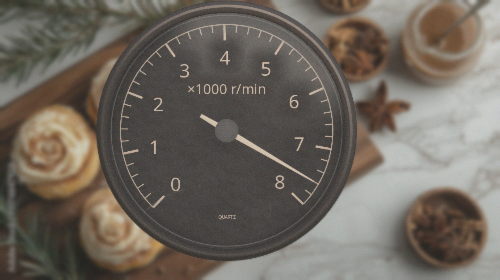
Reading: 7600; rpm
